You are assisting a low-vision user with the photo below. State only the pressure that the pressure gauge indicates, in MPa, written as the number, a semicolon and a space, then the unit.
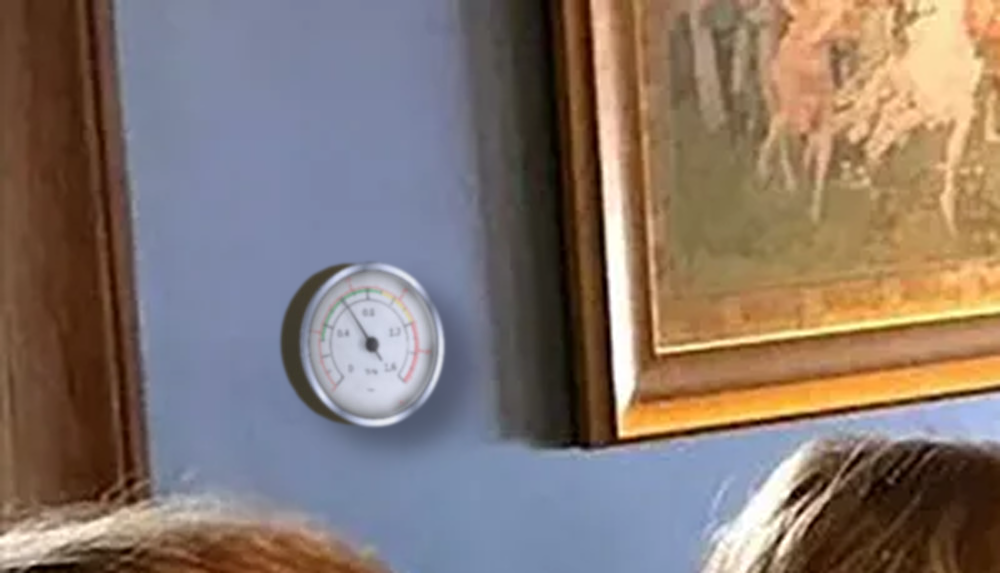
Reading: 0.6; MPa
